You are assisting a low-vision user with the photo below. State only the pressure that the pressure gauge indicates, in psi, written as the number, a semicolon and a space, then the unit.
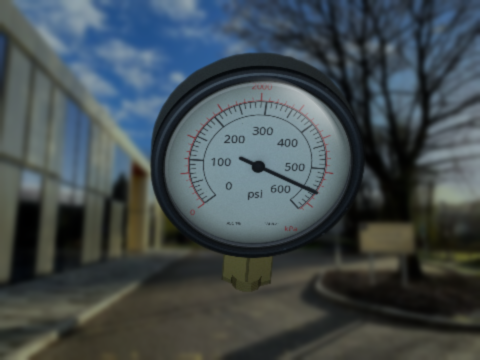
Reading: 550; psi
